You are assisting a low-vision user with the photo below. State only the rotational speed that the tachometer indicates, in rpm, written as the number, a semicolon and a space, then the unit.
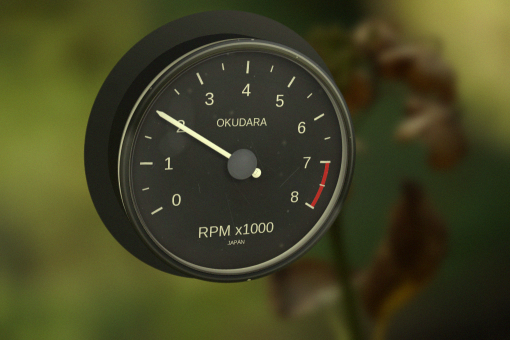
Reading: 2000; rpm
